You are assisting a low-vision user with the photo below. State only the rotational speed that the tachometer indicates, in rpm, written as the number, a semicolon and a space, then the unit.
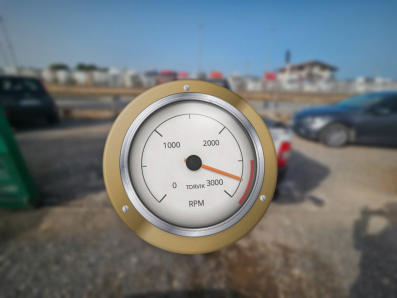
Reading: 2750; rpm
